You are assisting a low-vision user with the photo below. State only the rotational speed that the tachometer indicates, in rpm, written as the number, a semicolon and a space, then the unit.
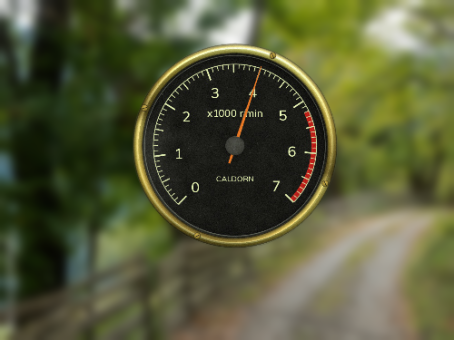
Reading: 4000; rpm
